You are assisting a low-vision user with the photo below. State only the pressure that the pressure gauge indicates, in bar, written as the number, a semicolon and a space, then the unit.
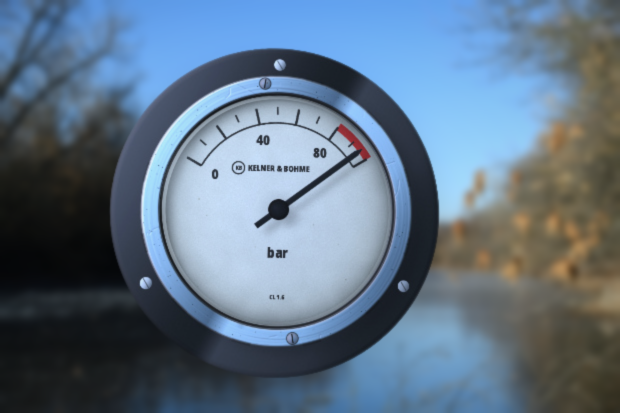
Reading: 95; bar
